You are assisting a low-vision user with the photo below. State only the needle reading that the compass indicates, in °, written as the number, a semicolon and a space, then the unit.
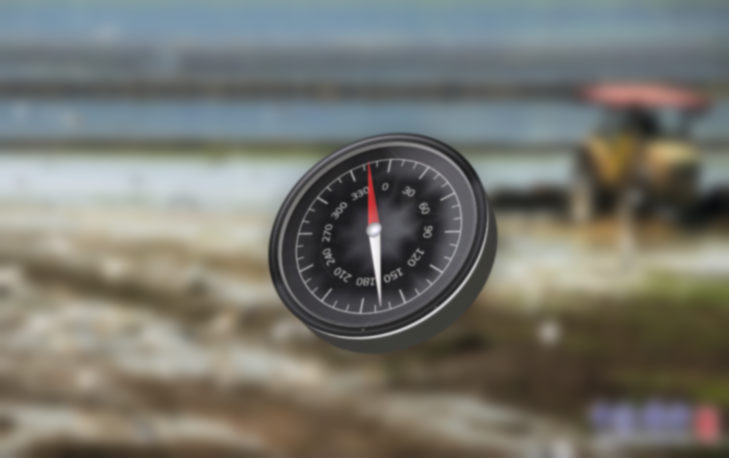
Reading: 345; °
